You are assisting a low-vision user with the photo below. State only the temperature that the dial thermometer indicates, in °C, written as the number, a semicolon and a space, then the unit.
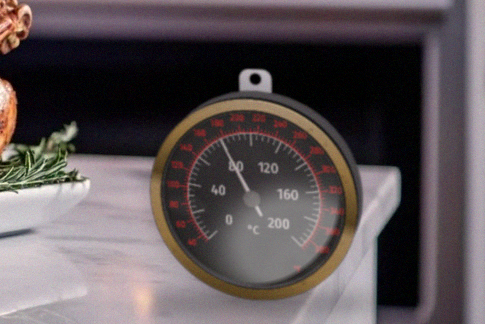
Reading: 80; °C
